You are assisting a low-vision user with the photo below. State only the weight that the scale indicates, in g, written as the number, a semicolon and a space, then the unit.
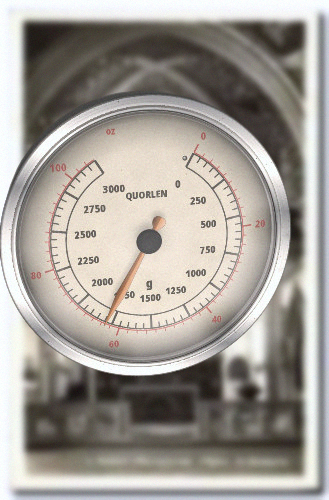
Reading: 1800; g
